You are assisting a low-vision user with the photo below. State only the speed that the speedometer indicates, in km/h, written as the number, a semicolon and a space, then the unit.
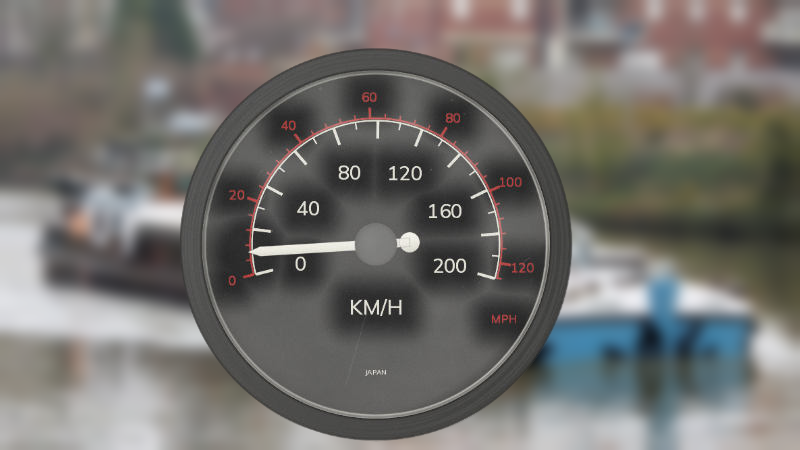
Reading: 10; km/h
